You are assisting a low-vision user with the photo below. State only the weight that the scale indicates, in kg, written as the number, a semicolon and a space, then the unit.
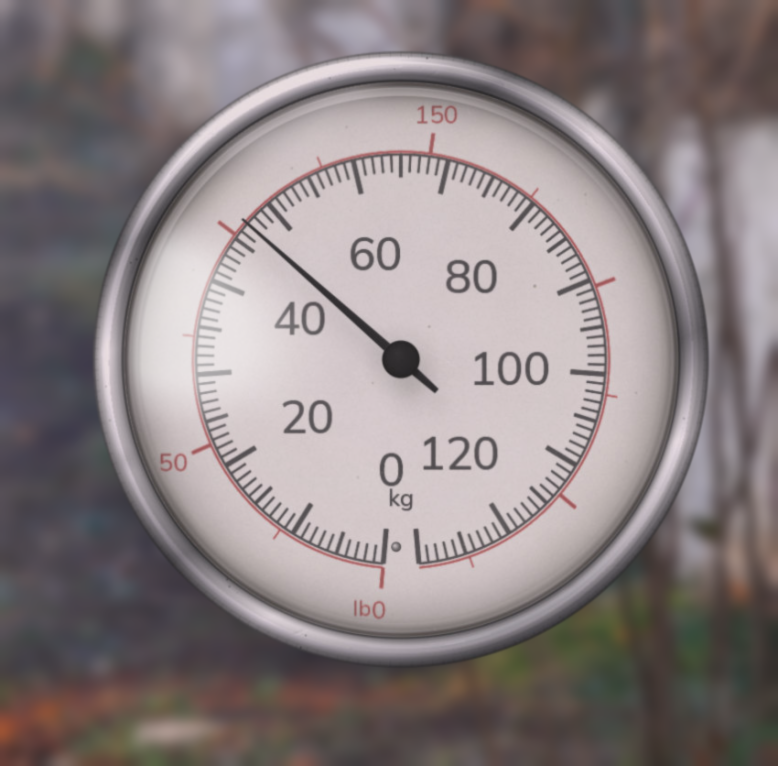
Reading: 47; kg
